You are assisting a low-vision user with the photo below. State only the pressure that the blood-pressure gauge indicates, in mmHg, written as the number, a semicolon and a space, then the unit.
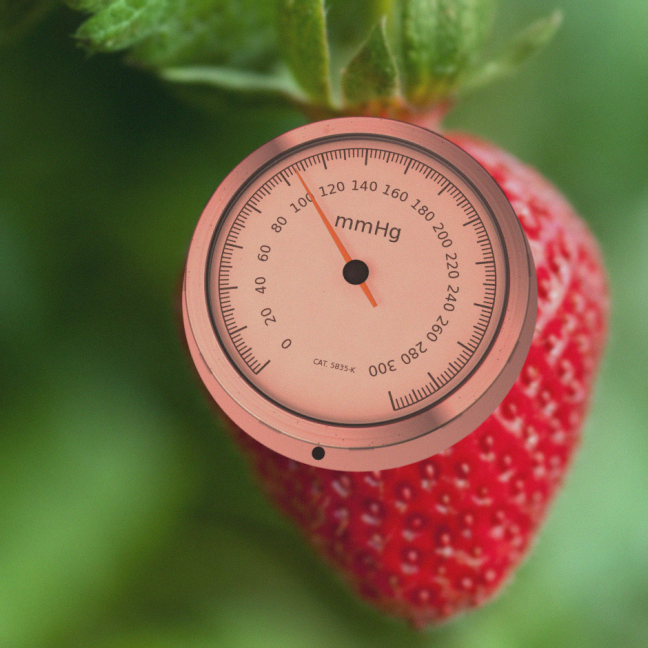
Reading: 106; mmHg
